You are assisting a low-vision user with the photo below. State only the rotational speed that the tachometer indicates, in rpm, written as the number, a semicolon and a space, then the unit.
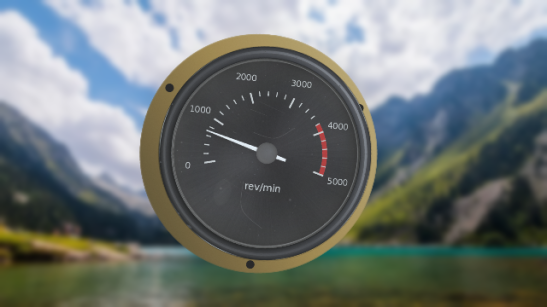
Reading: 700; rpm
